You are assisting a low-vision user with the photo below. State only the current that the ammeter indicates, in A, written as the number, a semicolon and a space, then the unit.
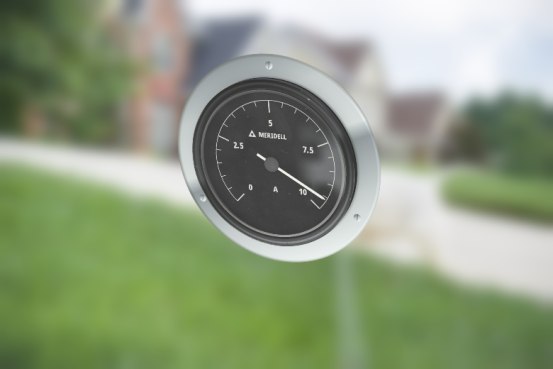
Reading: 9.5; A
